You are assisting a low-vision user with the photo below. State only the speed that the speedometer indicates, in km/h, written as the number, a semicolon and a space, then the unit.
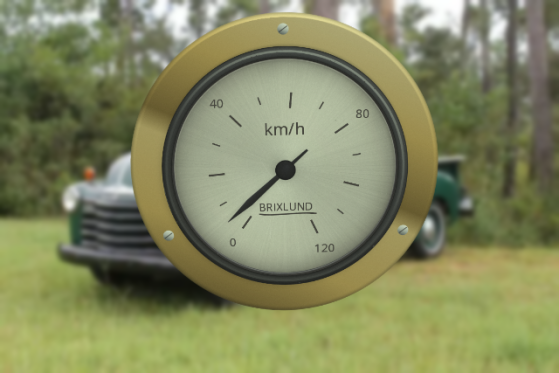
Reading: 5; km/h
